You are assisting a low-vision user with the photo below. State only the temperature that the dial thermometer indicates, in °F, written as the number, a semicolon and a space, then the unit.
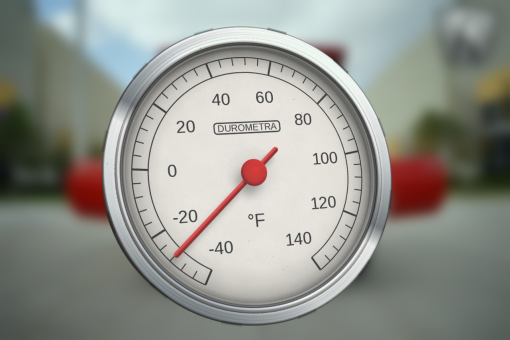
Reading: -28; °F
